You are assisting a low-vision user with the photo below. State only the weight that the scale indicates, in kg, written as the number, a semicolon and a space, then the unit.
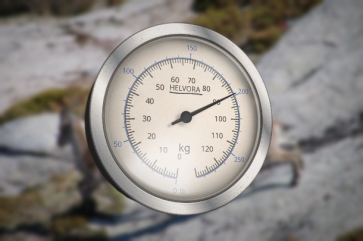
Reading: 90; kg
